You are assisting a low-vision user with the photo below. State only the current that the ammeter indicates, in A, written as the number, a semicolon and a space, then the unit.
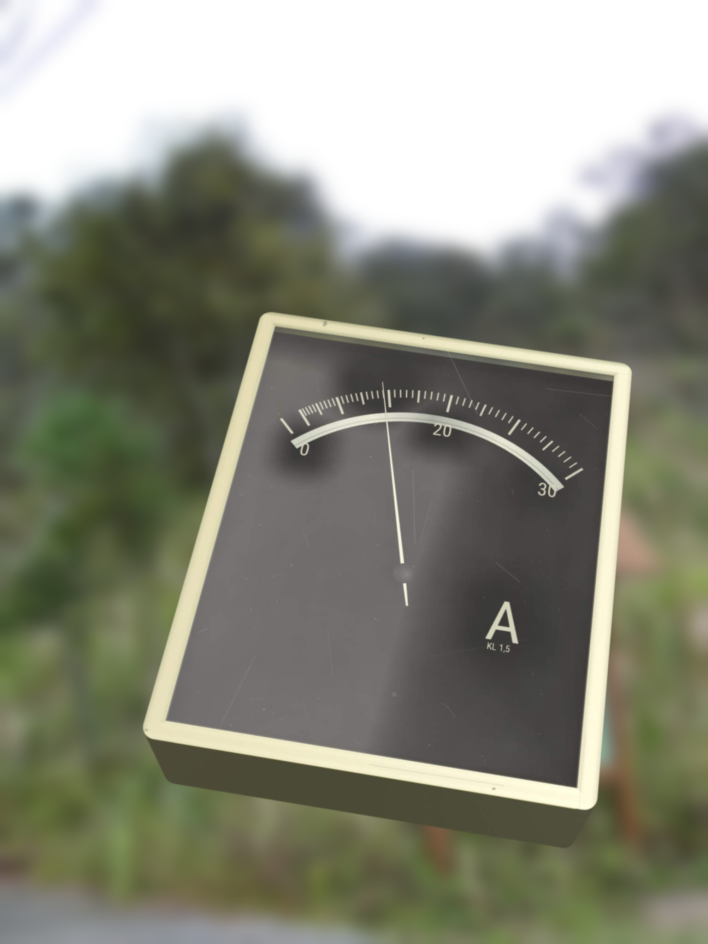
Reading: 14.5; A
